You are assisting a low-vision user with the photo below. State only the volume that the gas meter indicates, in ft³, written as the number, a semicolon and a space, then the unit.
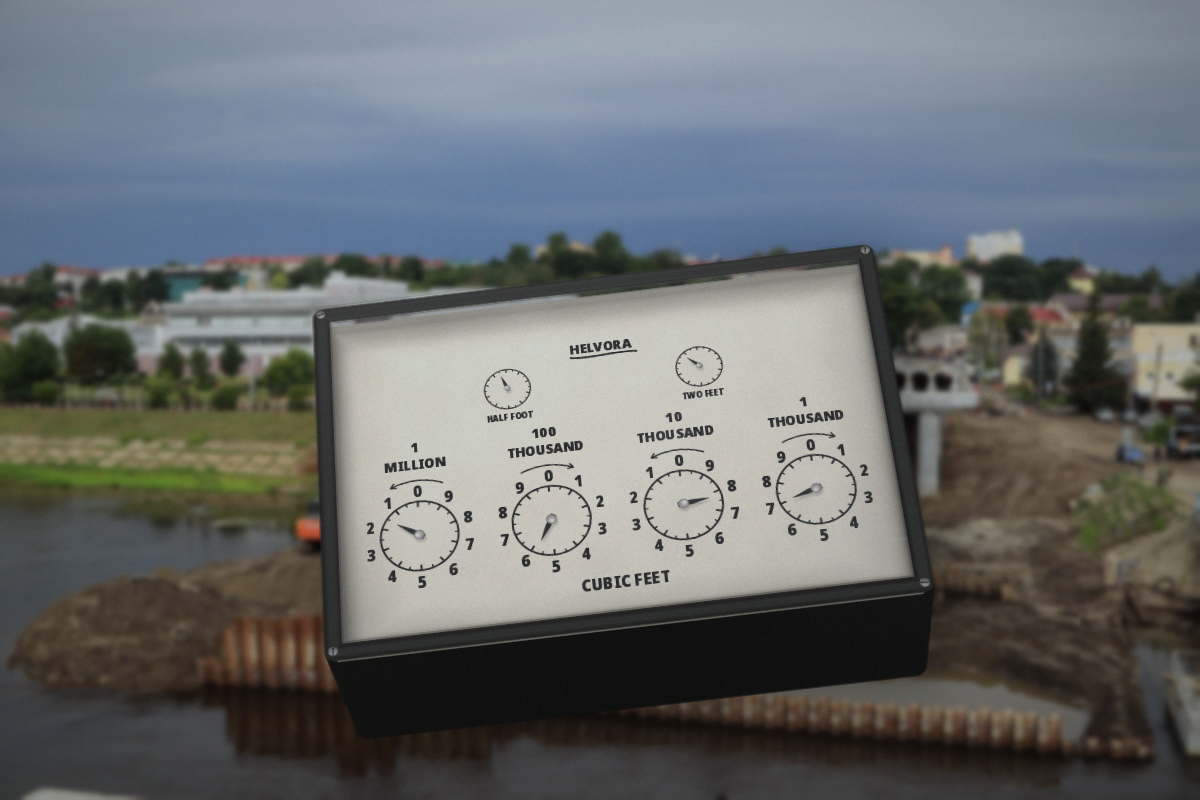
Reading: 157700; ft³
